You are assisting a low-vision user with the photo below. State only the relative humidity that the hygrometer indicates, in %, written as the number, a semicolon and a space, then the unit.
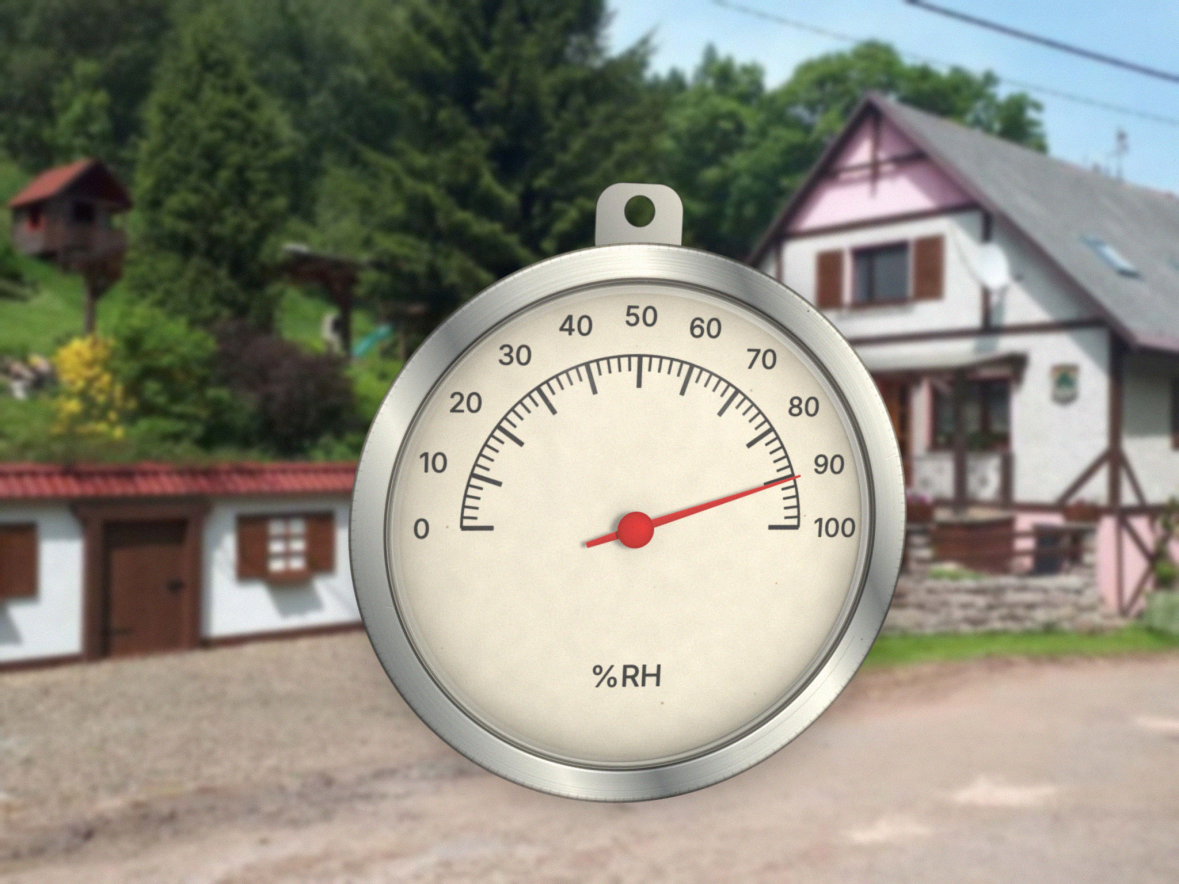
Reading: 90; %
